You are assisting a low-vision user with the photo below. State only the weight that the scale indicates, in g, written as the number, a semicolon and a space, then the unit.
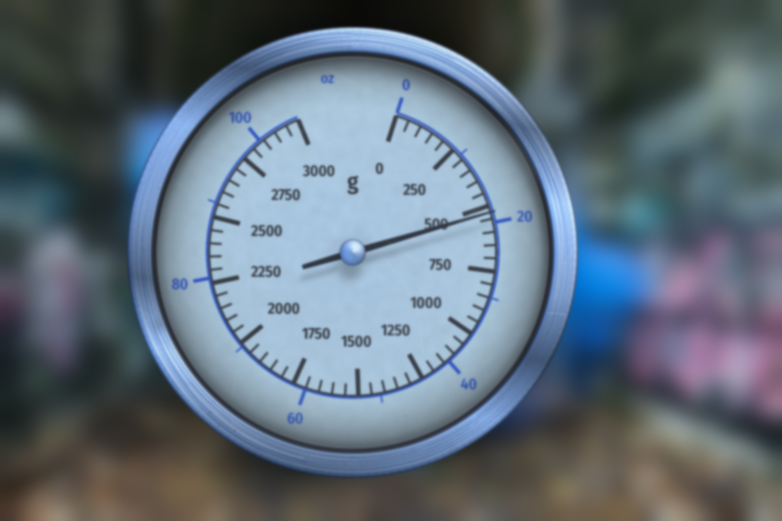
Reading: 525; g
